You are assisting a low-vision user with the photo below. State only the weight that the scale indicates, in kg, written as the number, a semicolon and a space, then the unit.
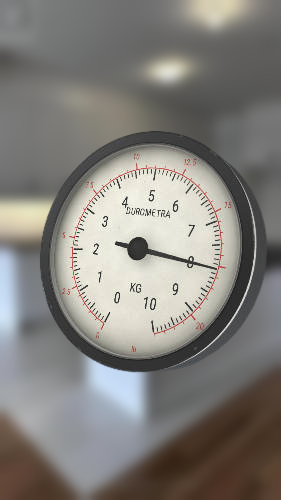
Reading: 8; kg
